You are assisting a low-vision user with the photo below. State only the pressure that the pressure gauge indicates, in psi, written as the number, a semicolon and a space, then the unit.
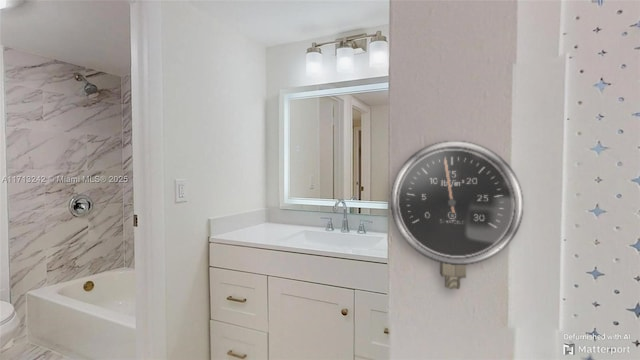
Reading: 14; psi
